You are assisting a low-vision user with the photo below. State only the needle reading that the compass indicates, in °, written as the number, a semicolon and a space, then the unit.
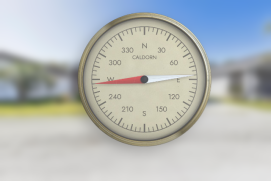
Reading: 265; °
